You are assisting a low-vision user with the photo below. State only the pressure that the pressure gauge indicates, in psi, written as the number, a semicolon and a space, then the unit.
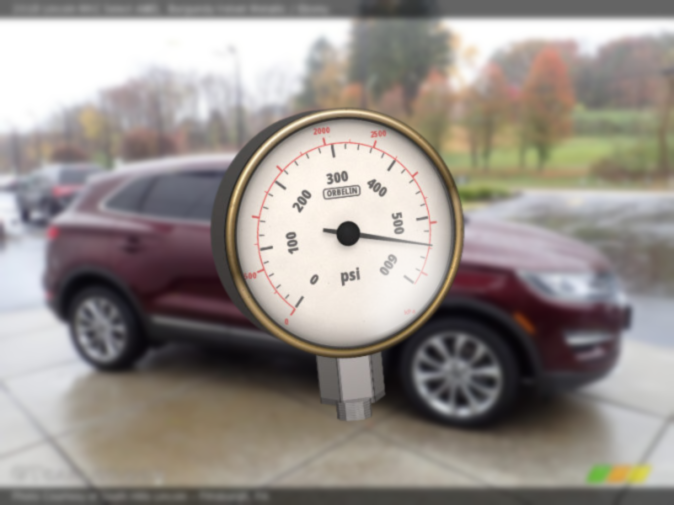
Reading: 540; psi
